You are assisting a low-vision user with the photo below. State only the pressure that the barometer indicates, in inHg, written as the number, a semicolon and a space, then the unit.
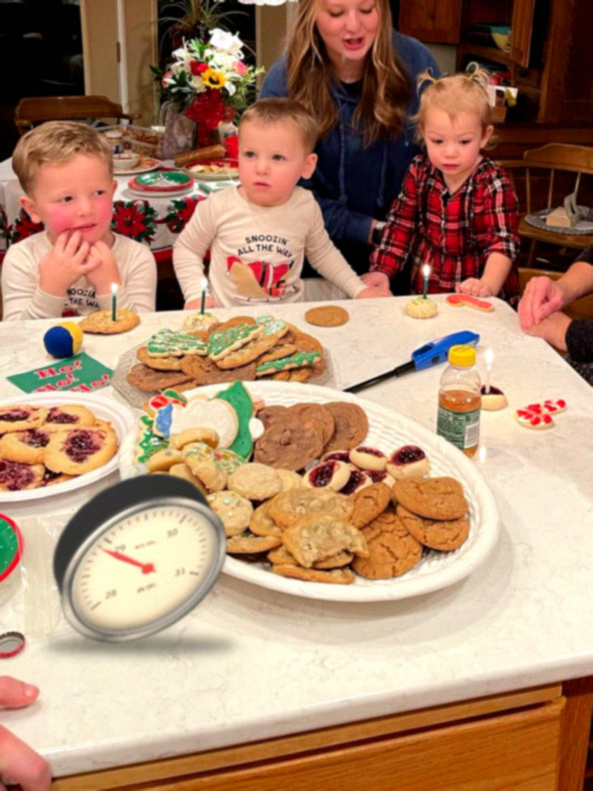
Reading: 28.9; inHg
